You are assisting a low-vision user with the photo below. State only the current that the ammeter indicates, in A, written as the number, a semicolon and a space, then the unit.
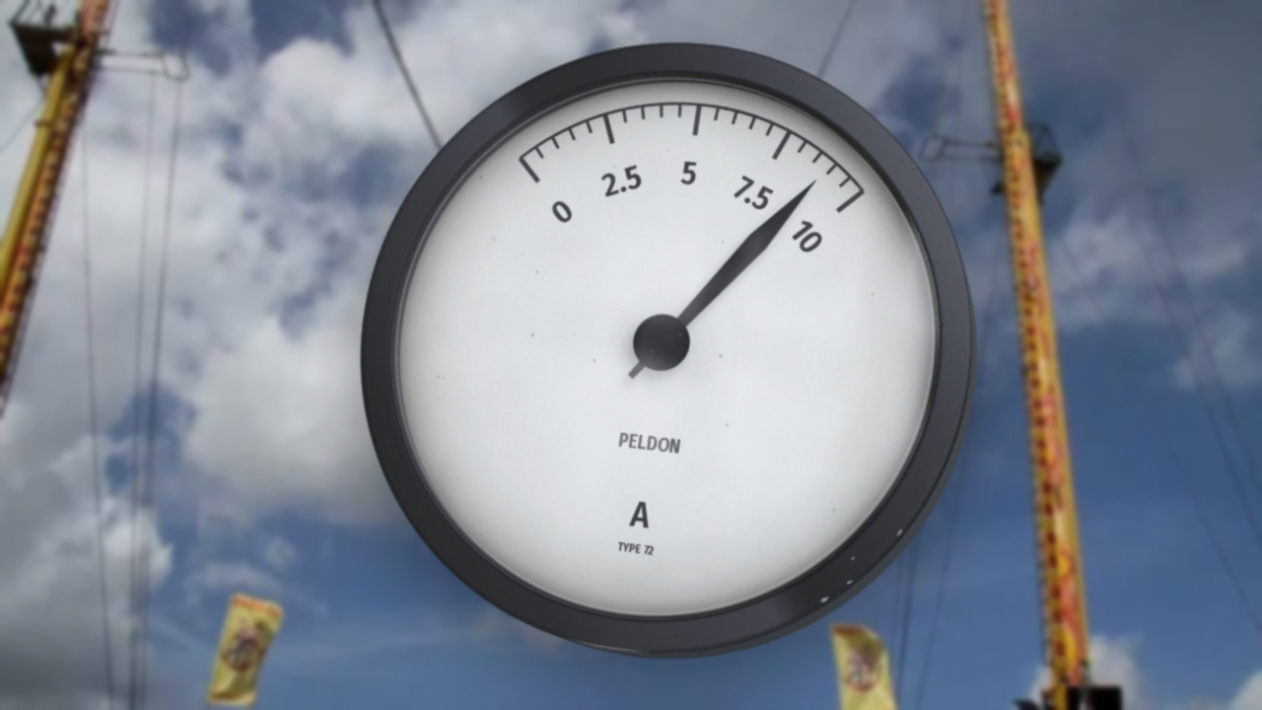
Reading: 9; A
